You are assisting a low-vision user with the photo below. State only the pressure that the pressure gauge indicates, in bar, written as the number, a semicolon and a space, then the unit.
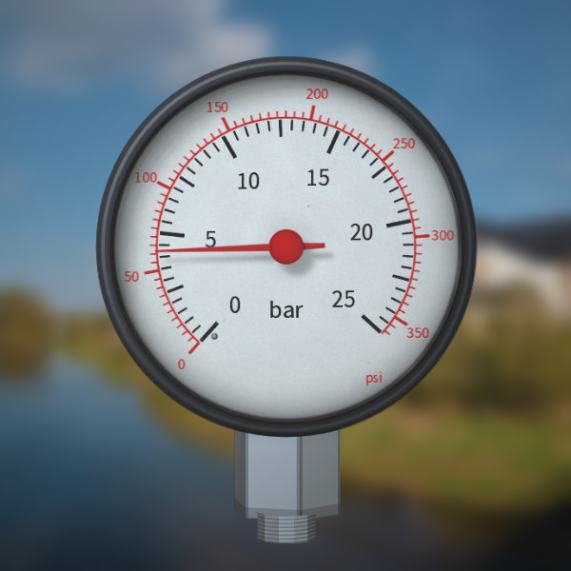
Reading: 4.25; bar
